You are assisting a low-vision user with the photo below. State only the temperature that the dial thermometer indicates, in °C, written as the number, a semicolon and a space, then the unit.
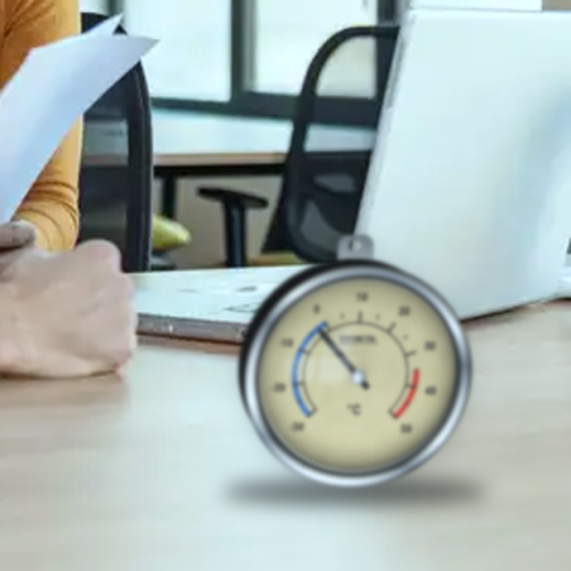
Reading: -2.5; °C
